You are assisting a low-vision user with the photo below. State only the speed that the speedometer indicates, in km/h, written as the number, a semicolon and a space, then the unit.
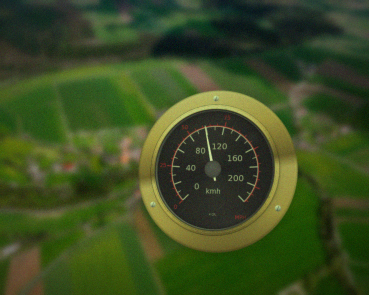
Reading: 100; km/h
